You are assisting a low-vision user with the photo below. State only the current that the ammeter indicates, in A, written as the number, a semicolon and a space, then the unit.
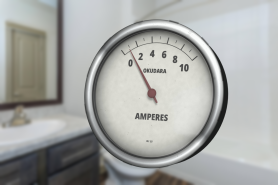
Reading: 1; A
